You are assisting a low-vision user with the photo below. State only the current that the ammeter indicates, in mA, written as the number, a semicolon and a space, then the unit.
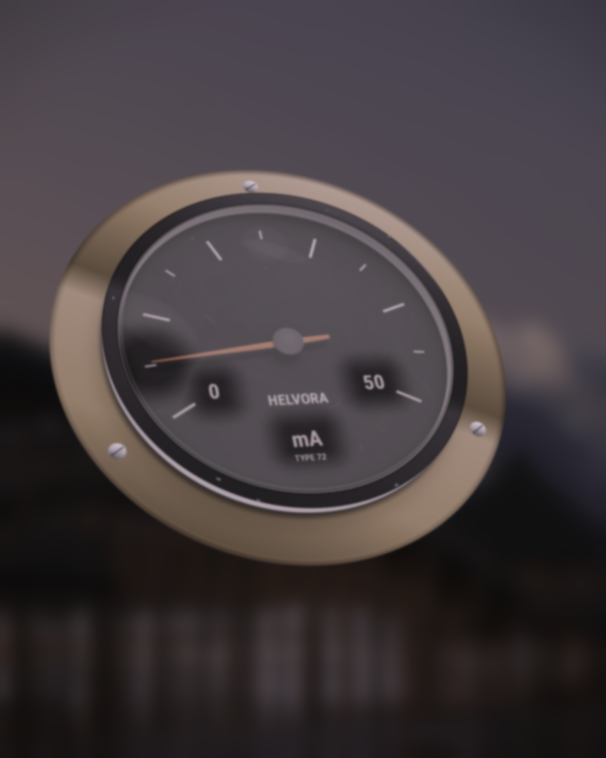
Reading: 5; mA
